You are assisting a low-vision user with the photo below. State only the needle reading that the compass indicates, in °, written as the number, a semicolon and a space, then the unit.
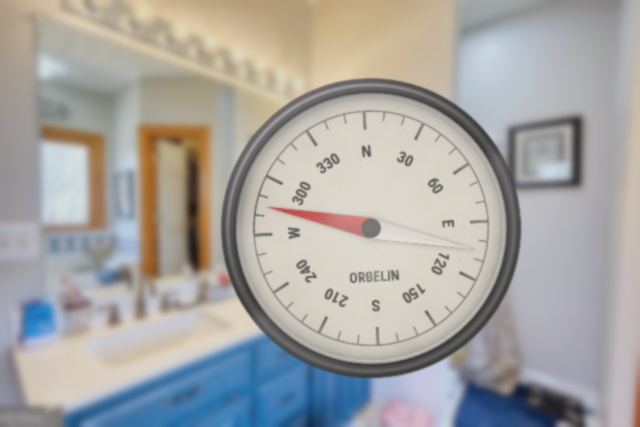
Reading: 285; °
